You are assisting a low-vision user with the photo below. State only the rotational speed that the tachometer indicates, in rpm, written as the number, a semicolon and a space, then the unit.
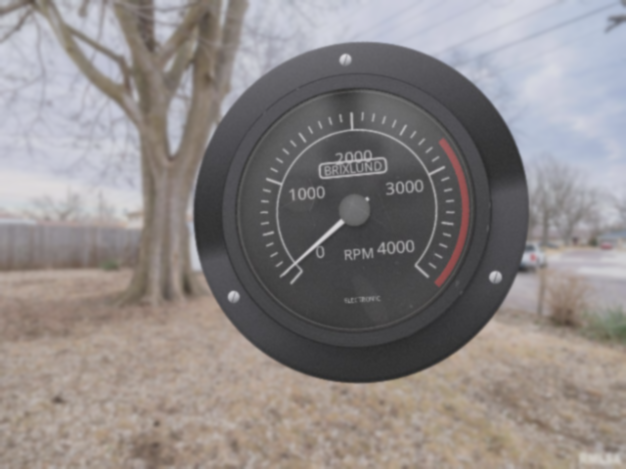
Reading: 100; rpm
